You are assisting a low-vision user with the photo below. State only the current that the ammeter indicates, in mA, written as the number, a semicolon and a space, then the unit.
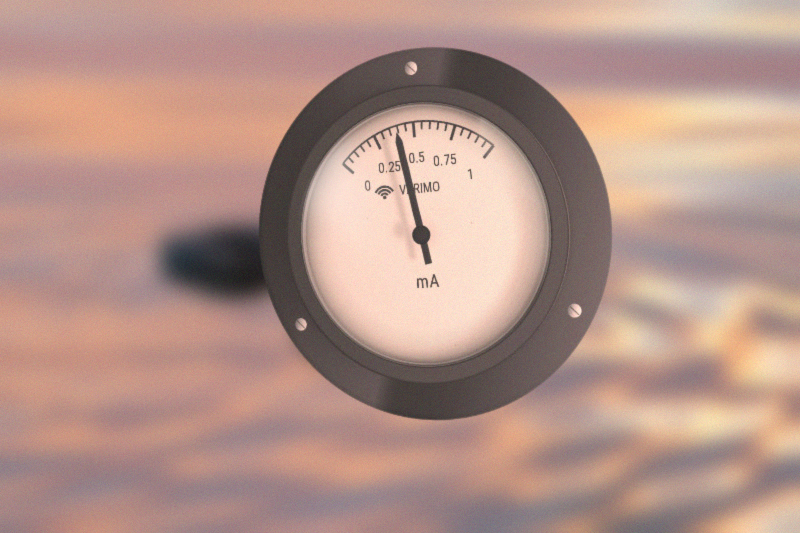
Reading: 0.4; mA
